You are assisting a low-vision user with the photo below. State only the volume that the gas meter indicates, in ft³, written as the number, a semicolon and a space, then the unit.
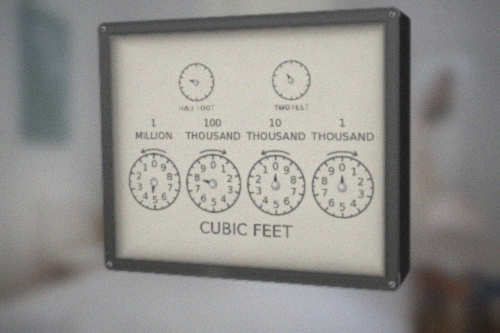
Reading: 480000; ft³
